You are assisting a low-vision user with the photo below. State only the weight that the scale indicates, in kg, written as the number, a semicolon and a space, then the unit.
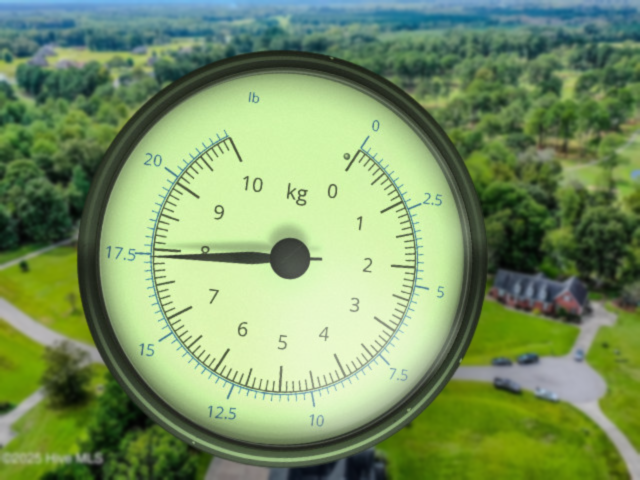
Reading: 7.9; kg
